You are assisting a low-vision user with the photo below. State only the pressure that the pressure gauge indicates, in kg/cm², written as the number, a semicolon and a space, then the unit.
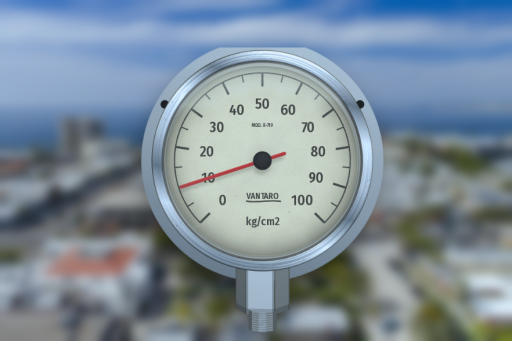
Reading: 10; kg/cm²
